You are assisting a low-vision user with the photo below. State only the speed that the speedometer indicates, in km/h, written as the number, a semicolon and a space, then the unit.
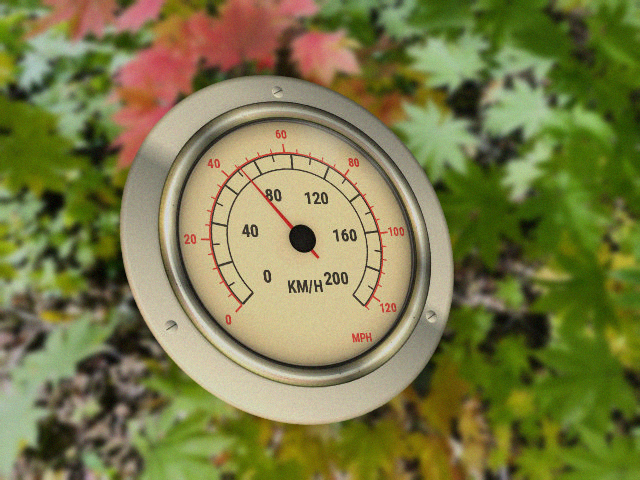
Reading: 70; km/h
